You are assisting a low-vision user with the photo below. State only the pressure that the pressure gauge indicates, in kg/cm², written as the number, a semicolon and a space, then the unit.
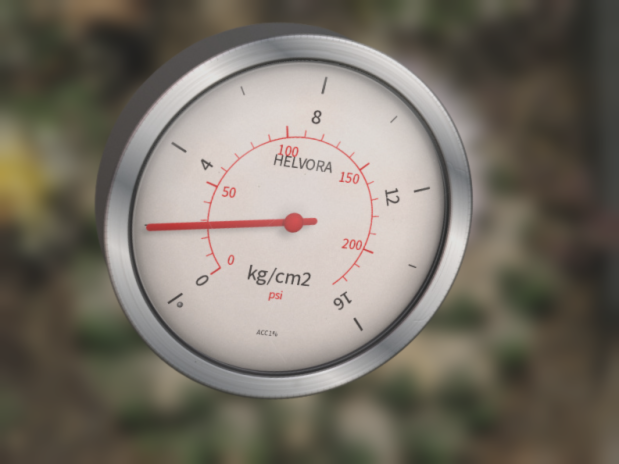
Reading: 2; kg/cm²
